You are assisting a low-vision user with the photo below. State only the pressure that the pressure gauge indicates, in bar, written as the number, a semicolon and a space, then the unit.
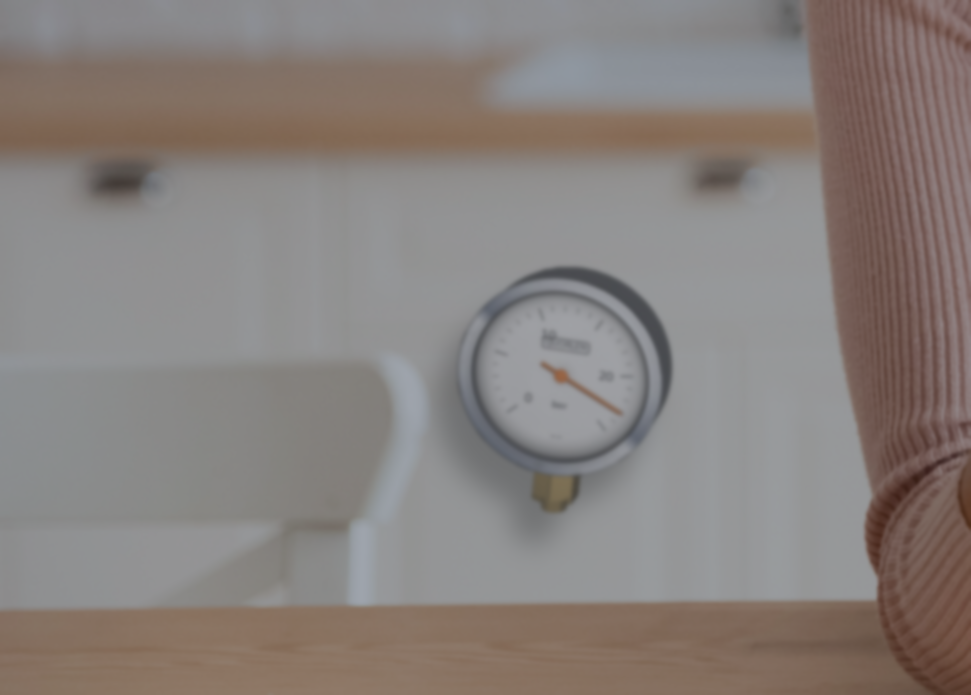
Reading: 23; bar
